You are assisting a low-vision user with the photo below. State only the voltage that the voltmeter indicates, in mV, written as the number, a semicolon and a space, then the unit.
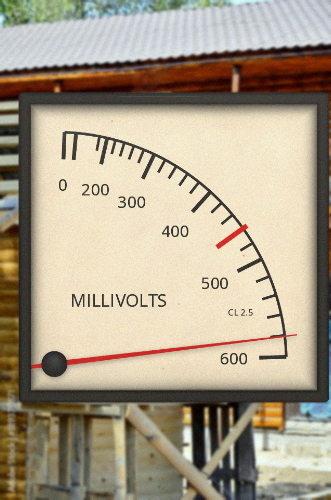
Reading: 580; mV
